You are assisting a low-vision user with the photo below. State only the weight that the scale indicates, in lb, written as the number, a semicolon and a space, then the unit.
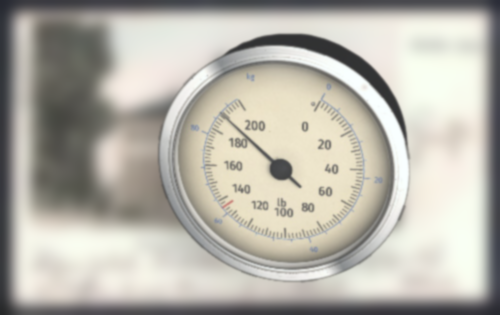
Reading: 190; lb
